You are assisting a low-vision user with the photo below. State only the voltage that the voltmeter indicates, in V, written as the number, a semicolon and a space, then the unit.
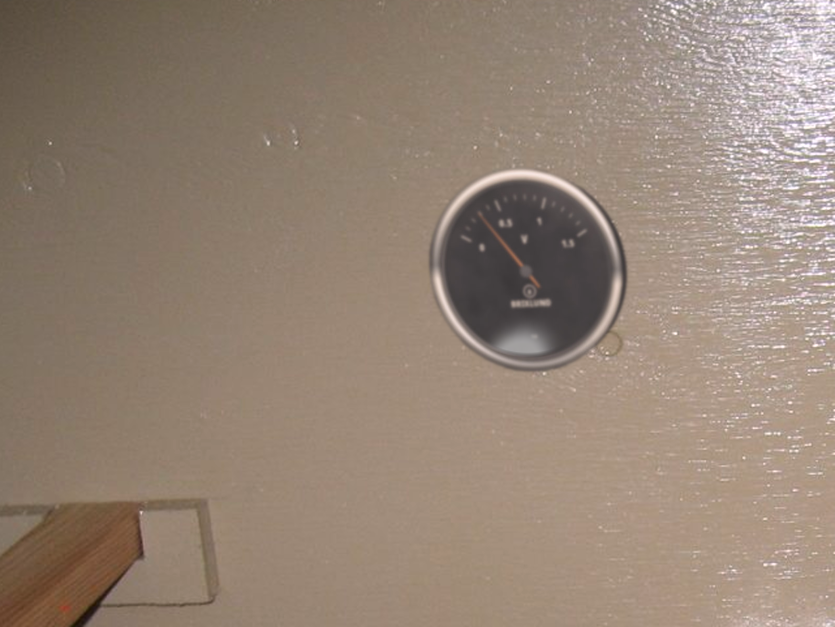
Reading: 0.3; V
